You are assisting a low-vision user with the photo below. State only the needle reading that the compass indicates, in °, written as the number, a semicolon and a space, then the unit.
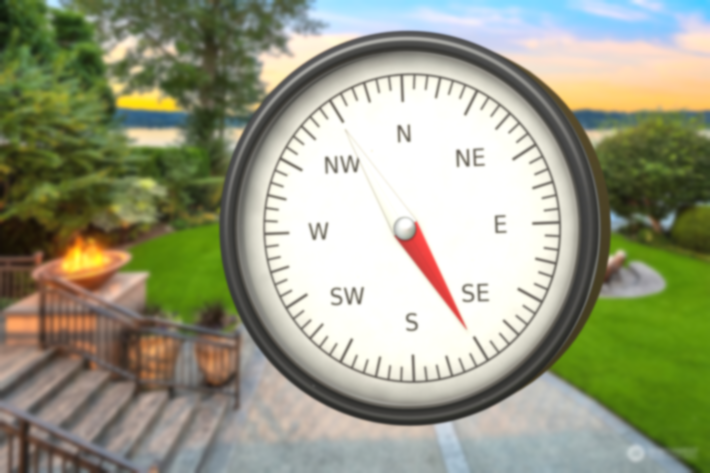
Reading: 150; °
